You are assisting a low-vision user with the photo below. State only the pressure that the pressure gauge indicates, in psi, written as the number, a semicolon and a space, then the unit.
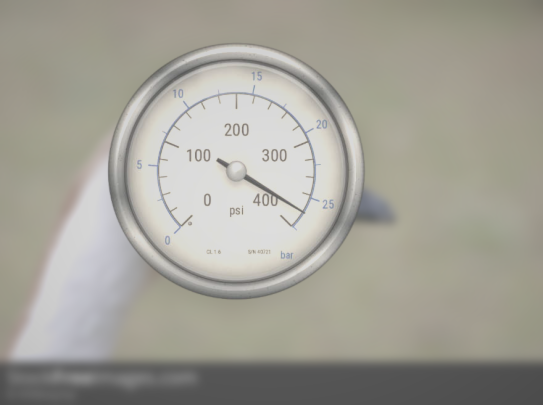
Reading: 380; psi
